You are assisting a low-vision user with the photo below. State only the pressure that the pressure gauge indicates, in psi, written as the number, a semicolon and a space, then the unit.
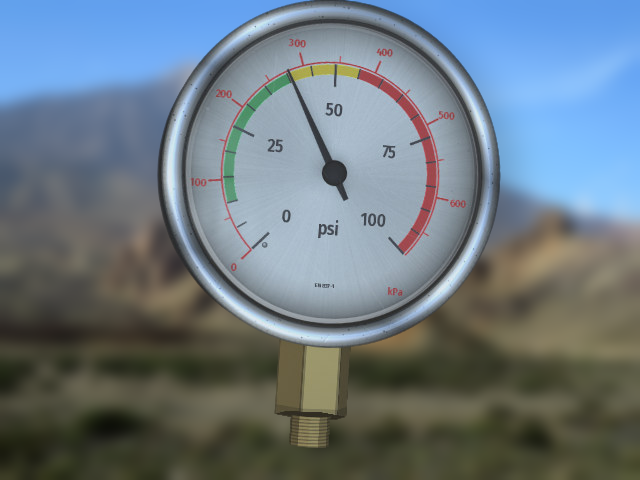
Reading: 40; psi
